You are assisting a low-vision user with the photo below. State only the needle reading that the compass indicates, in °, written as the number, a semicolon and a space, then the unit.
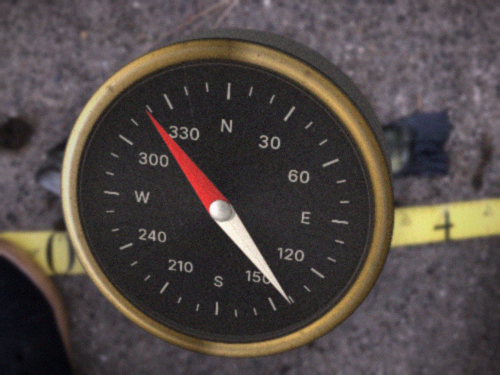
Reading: 320; °
